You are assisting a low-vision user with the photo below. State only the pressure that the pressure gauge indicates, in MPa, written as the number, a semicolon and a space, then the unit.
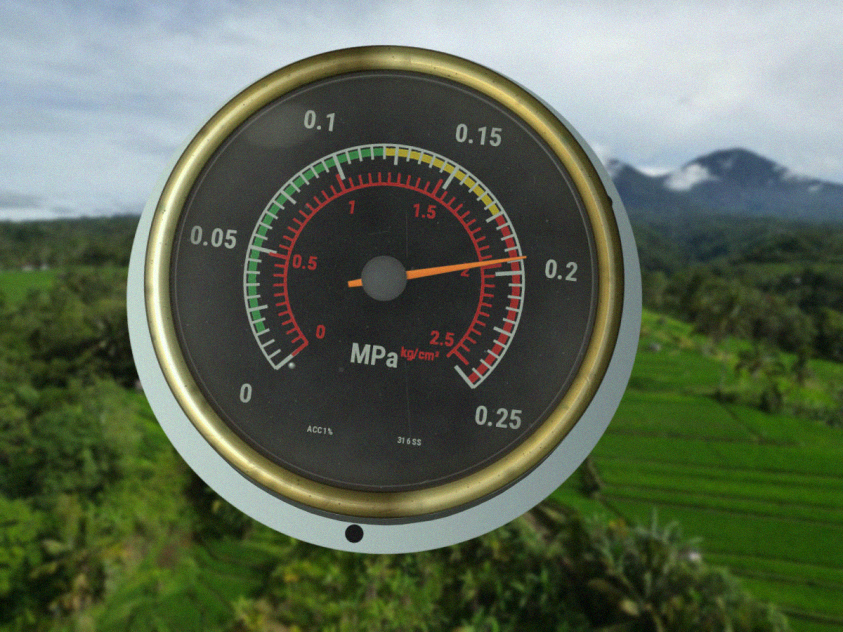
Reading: 0.195; MPa
